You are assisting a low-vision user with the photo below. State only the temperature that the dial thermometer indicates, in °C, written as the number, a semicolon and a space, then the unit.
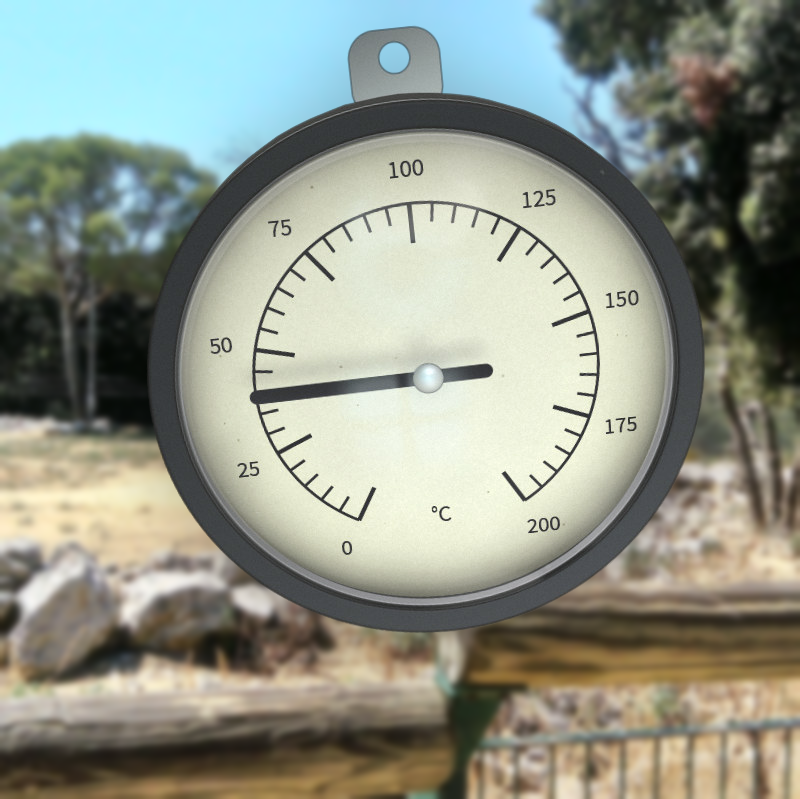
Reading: 40; °C
